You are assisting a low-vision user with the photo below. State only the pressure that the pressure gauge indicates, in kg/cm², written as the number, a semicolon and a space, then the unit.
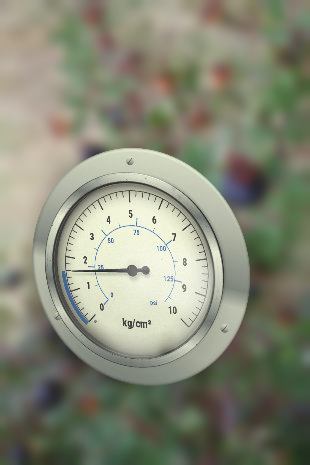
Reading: 1.6; kg/cm²
